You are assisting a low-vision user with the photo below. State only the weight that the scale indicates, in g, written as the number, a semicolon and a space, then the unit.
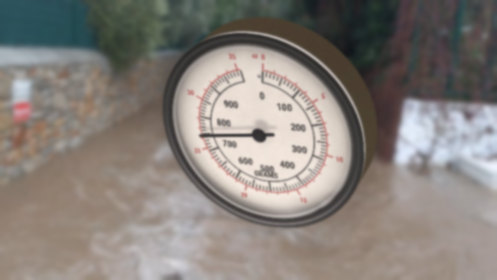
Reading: 750; g
